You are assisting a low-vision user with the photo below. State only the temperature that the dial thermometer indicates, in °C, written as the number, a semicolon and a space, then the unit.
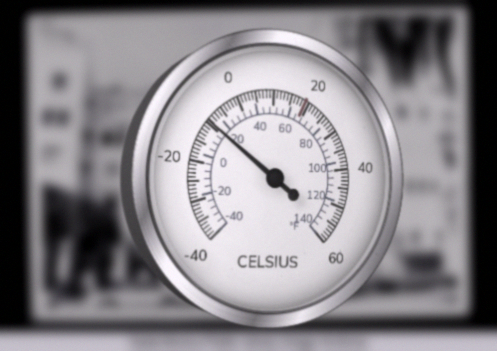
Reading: -10; °C
